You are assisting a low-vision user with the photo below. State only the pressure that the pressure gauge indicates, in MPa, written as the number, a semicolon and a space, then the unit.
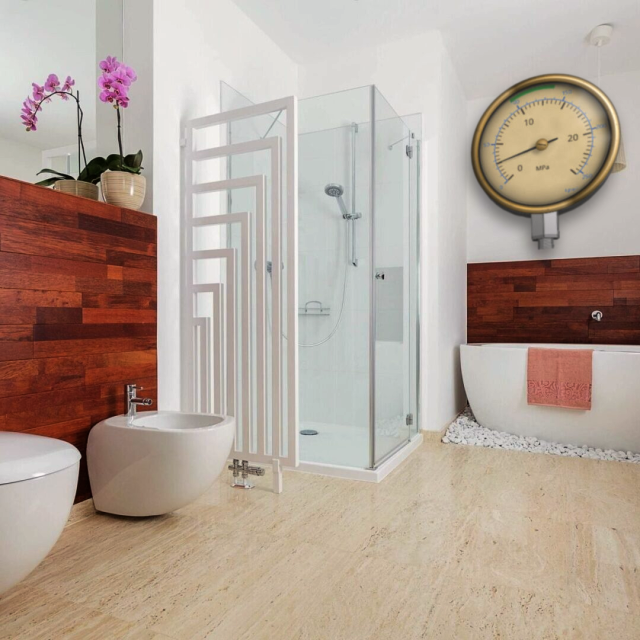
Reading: 2.5; MPa
